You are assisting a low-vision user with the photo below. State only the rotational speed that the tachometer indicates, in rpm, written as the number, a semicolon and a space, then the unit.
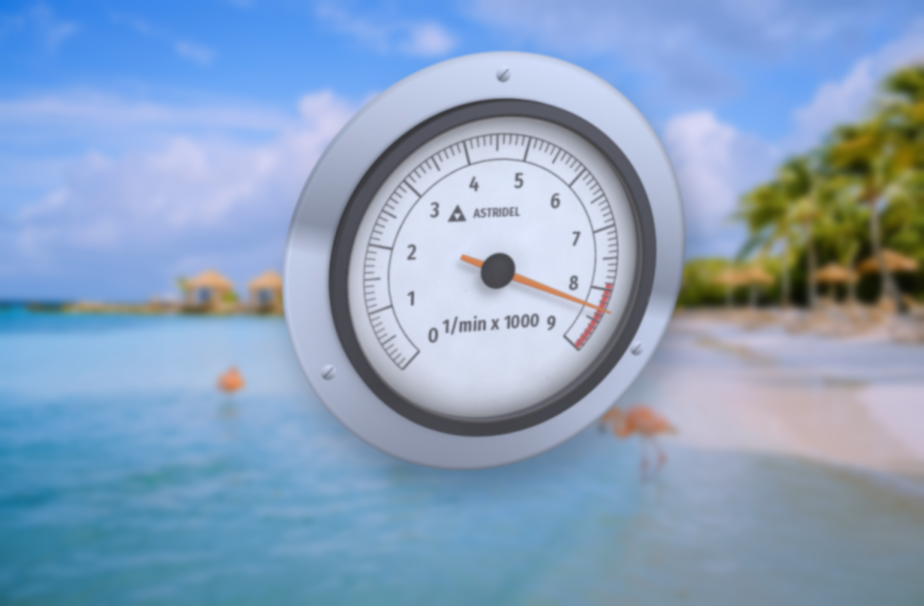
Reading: 8300; rpm
